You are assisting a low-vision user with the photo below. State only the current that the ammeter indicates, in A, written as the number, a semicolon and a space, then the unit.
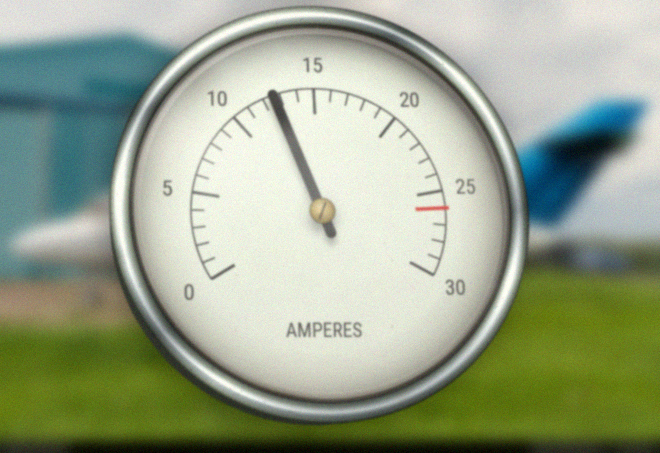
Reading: 12.5; A
